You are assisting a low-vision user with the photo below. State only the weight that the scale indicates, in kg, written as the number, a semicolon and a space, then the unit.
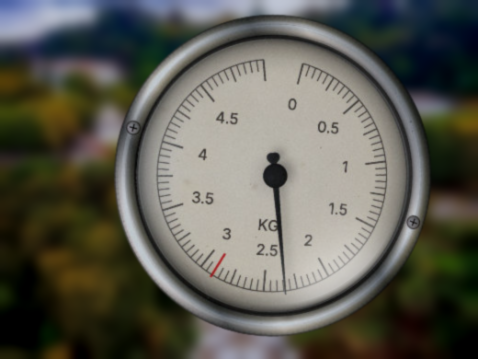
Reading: 2.35; kg
